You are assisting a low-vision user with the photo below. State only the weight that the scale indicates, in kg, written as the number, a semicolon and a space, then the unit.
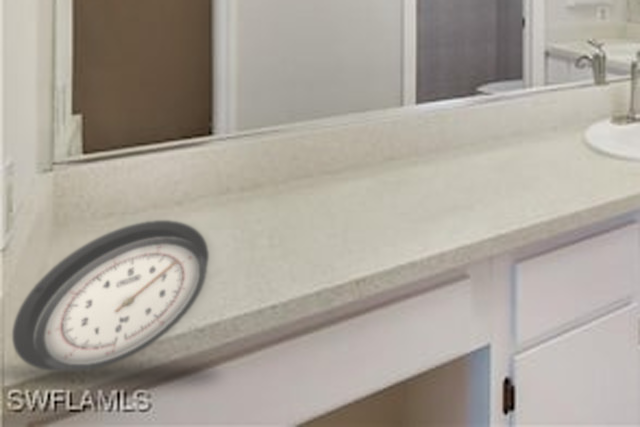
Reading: 6.5; kg
